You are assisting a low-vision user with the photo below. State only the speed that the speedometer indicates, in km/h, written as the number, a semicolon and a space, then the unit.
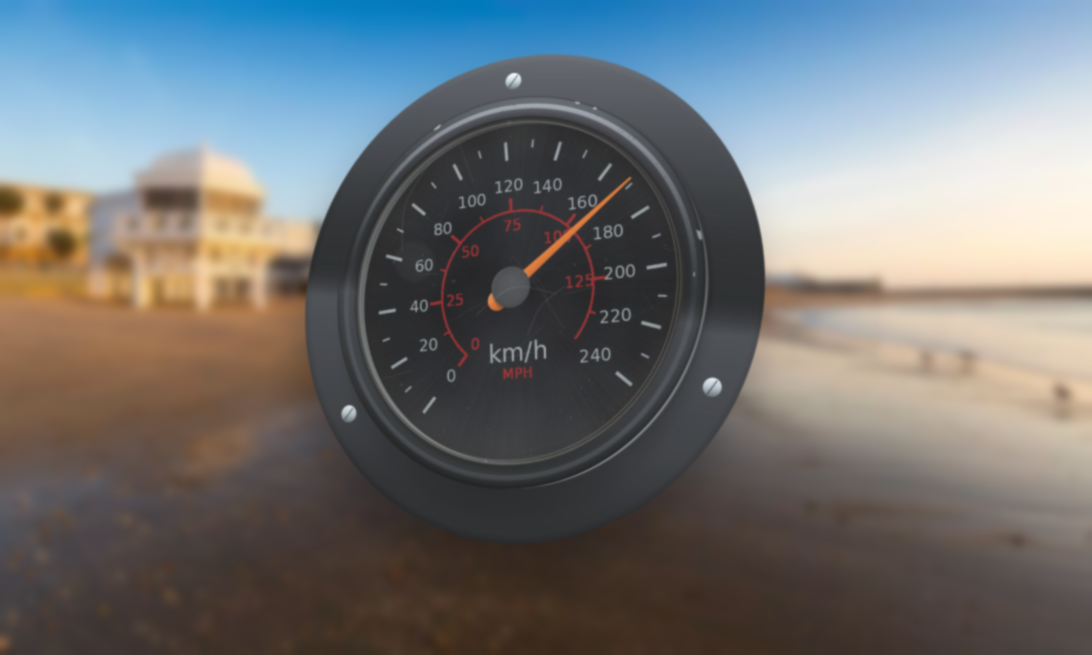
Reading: 170; km/h
